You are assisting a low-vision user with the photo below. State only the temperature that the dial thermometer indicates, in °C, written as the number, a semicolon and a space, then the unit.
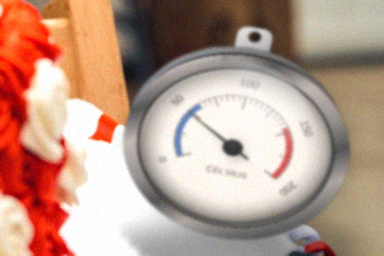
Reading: 50; °C
